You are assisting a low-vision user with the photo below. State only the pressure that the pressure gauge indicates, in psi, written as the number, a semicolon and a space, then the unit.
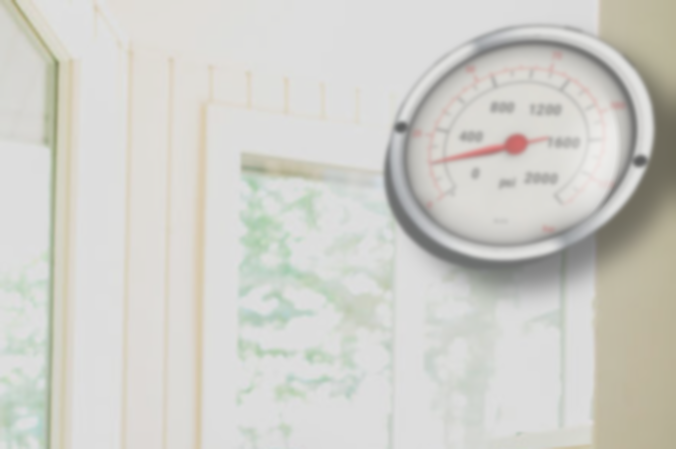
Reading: 200; psi
